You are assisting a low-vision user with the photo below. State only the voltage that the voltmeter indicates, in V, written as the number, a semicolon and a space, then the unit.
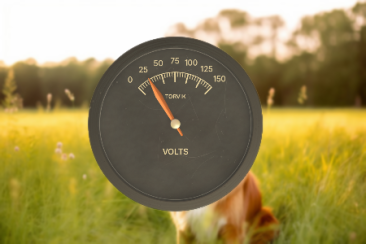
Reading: 25; V
